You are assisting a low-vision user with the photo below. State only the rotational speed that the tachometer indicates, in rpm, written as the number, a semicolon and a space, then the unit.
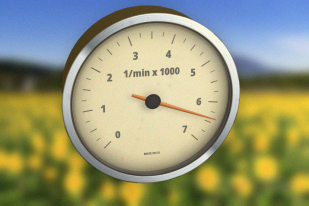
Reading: 6375; rpm
